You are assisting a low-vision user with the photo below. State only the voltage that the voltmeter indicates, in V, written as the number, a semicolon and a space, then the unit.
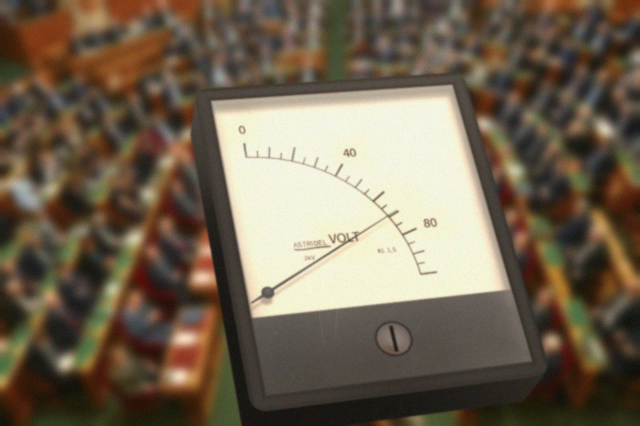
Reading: 70; V
